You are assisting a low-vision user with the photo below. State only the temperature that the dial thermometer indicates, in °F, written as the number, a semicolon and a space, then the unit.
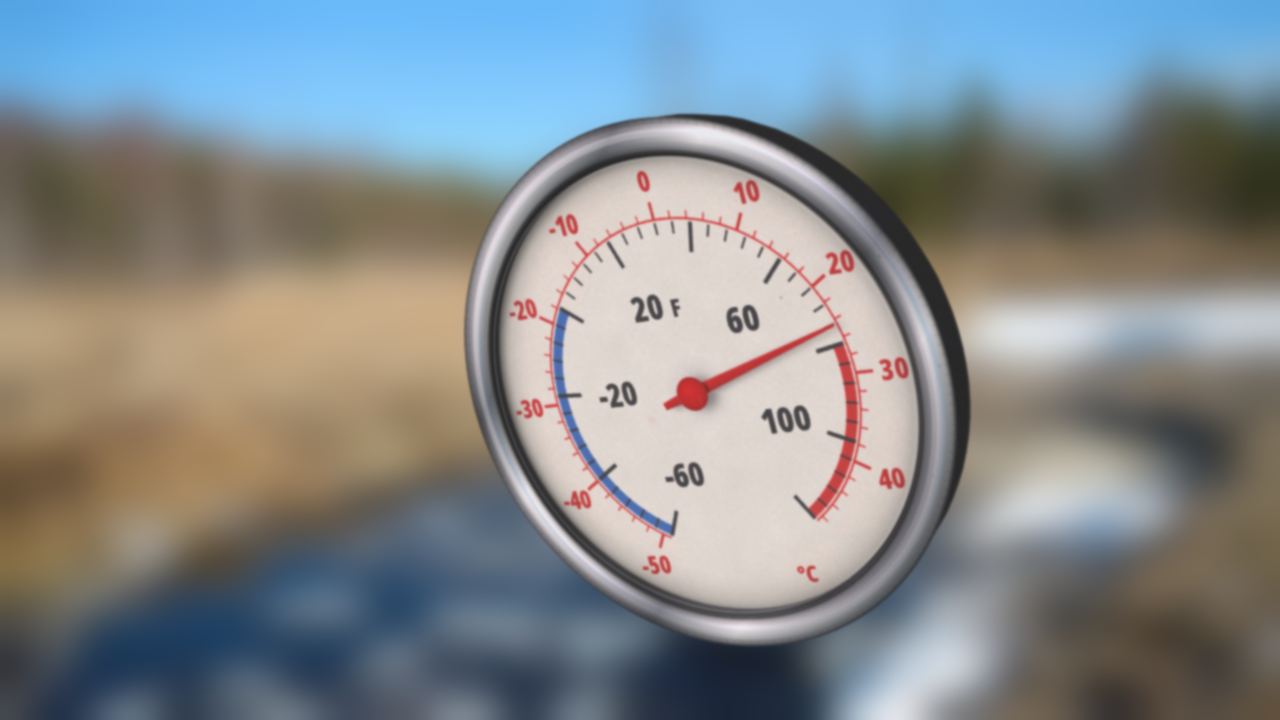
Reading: 76; °F
